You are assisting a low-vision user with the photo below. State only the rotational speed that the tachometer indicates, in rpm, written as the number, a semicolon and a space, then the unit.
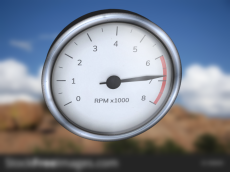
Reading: 6750; rpm
